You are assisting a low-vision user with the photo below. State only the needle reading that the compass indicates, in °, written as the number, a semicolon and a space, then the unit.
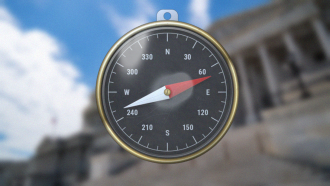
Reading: 70; °
